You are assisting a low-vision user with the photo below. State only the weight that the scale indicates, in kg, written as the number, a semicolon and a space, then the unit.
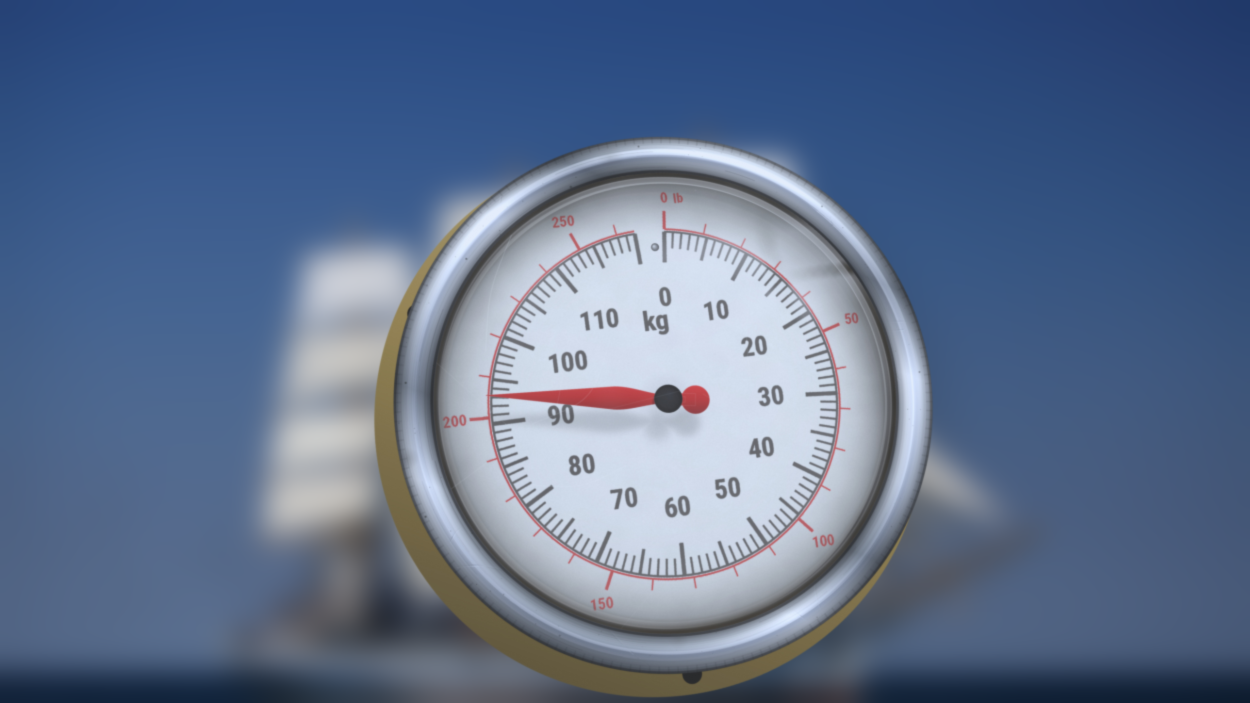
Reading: 93; kg
